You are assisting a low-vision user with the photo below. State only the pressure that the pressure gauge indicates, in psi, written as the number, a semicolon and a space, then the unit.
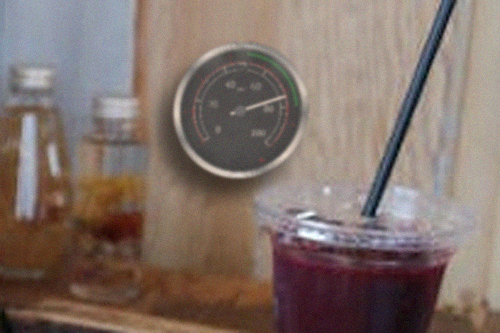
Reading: 75; psi
